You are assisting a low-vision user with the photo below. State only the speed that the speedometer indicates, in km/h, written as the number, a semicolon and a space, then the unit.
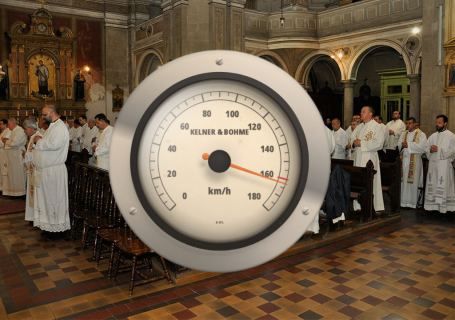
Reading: 162.5; km/h
